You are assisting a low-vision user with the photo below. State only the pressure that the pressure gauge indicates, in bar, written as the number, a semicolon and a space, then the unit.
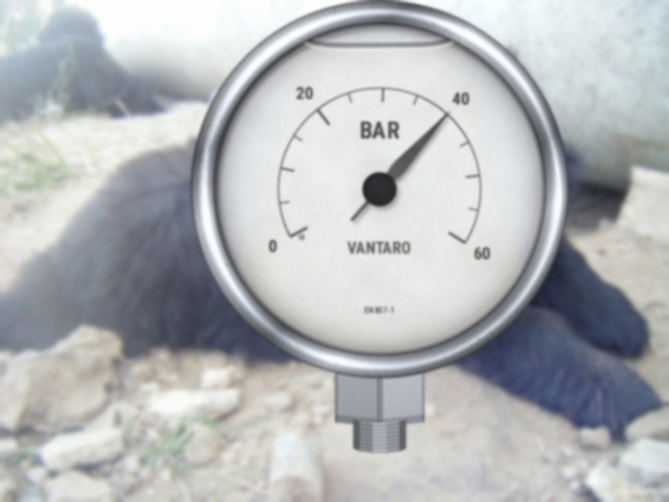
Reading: 40; bar
